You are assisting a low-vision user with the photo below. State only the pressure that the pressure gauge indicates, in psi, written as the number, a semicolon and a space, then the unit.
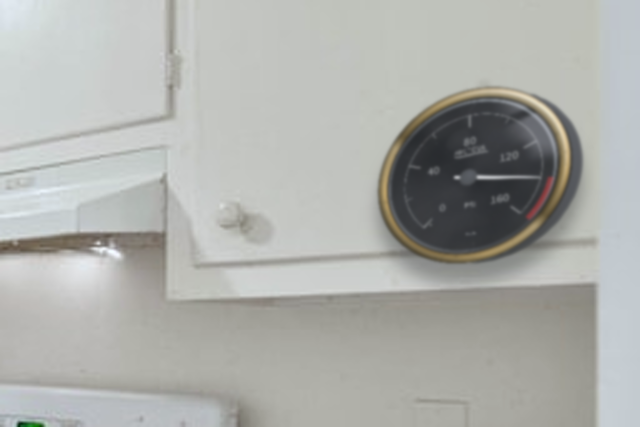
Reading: 140; psi
